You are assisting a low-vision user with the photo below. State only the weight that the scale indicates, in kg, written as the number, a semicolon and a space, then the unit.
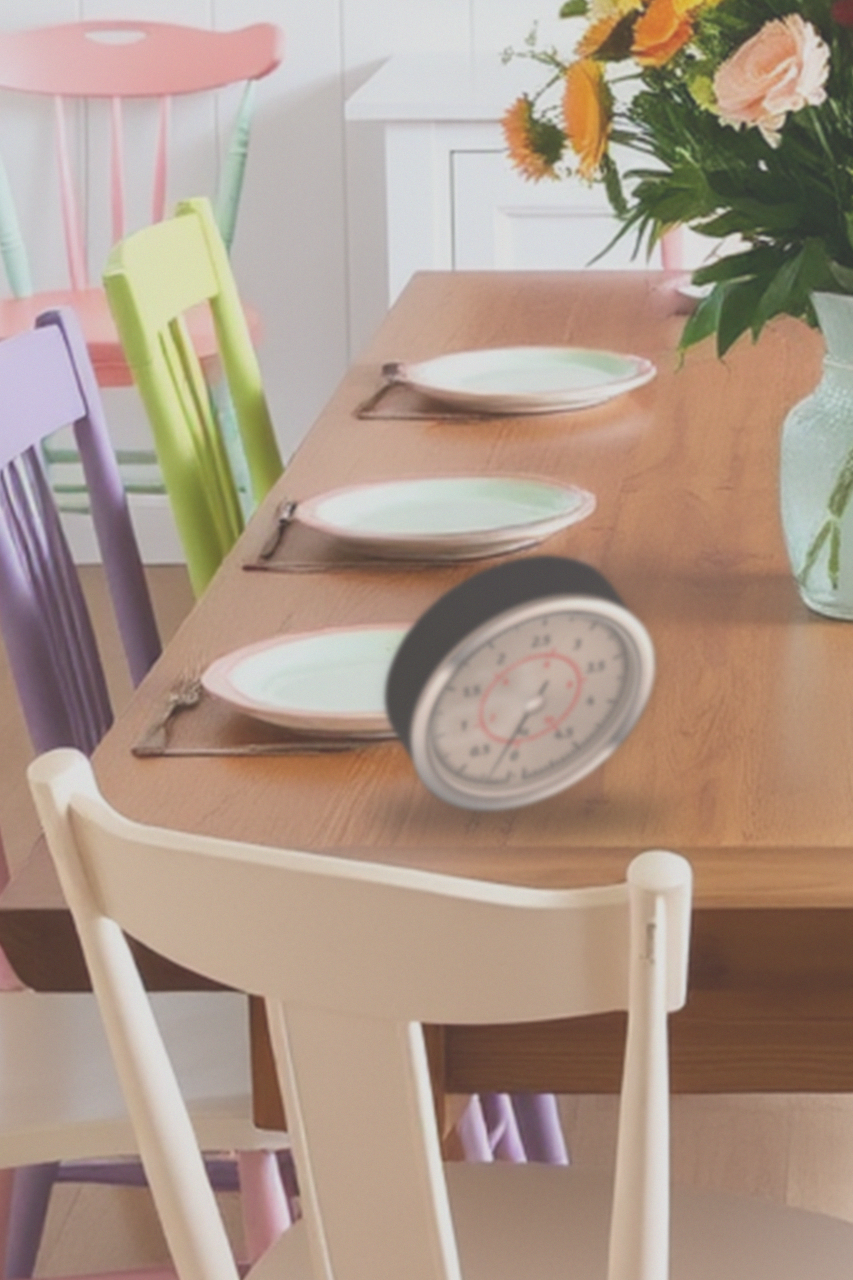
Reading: 0.25; kg
